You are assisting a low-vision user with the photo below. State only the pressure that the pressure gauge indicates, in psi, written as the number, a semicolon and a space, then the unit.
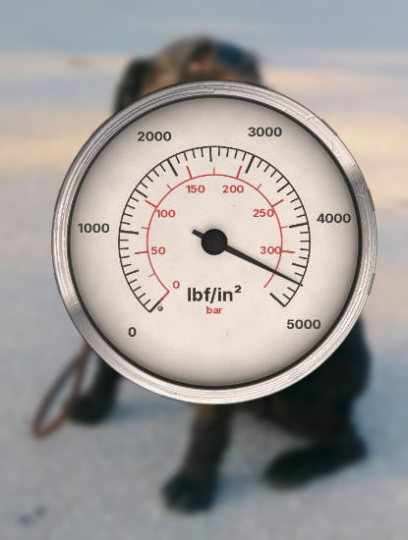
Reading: 4700; psi
